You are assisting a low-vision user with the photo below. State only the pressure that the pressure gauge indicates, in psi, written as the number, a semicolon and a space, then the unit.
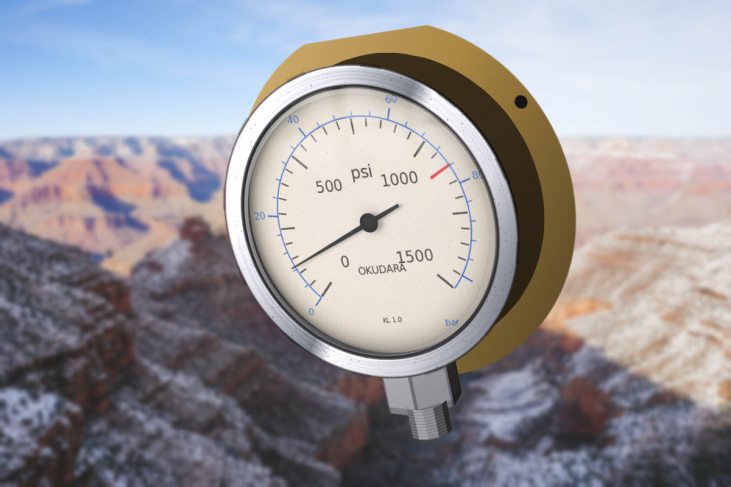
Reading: 125; psi
